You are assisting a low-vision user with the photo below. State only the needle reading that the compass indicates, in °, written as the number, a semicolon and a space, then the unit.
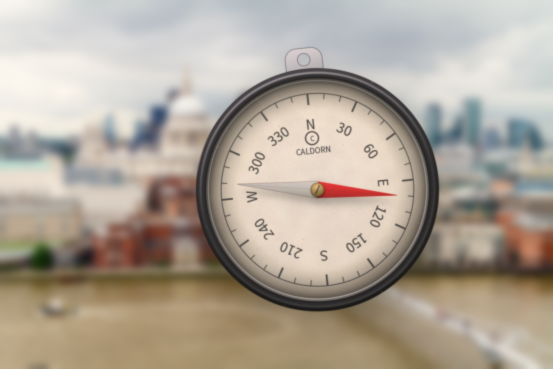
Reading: 100; °
